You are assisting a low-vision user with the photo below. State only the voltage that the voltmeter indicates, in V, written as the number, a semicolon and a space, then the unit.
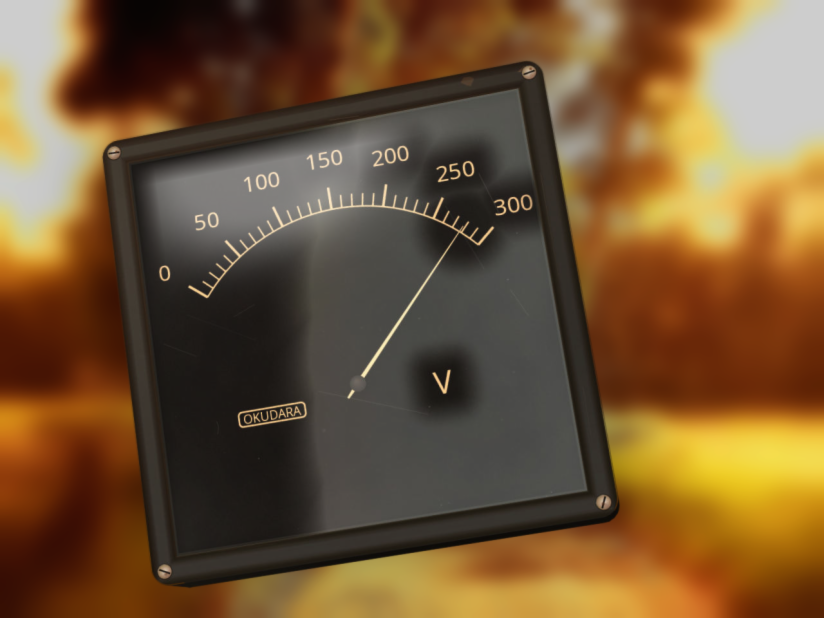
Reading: 280; V
